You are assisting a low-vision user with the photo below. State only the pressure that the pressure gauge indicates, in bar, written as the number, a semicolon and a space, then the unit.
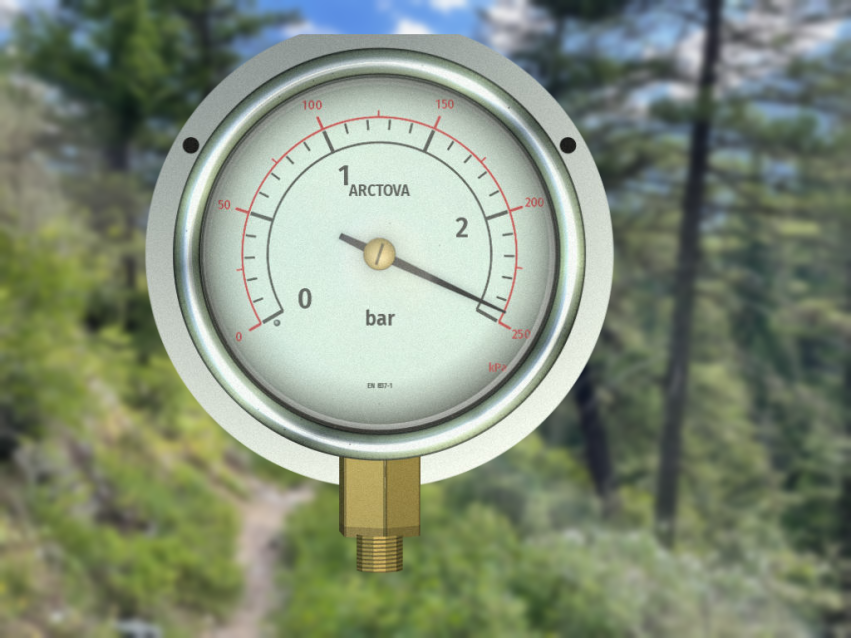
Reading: 2.45; bar
